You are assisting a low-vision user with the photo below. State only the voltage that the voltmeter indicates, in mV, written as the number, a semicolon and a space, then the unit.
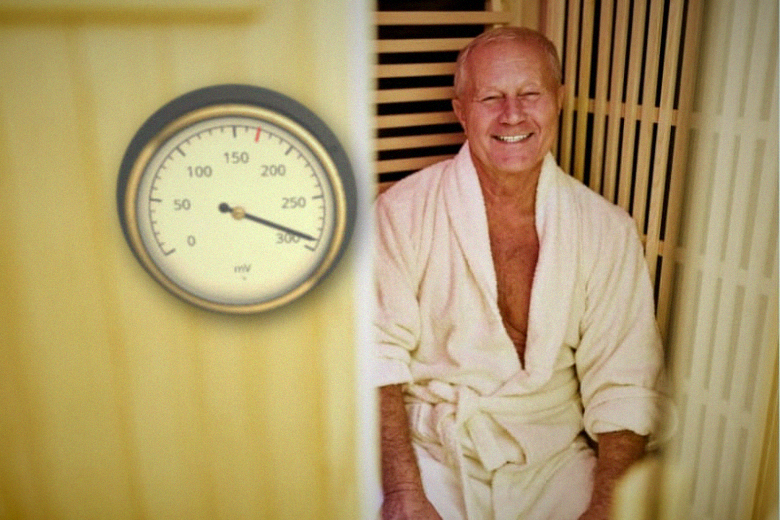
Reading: 290; mV
